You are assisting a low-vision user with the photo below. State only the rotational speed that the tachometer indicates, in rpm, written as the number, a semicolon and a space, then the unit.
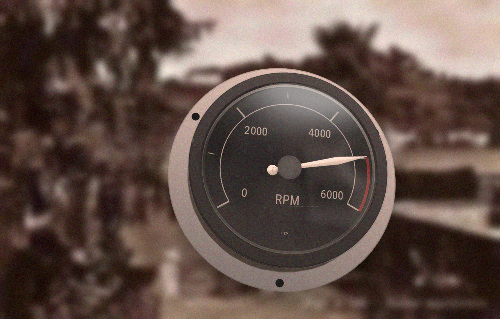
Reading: 5000; rpm
